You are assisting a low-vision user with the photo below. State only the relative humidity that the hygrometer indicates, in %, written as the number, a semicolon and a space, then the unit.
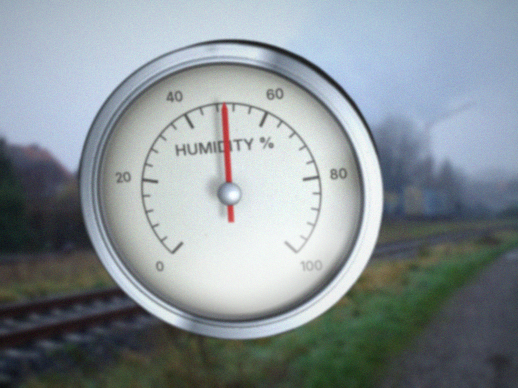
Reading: 50; %
